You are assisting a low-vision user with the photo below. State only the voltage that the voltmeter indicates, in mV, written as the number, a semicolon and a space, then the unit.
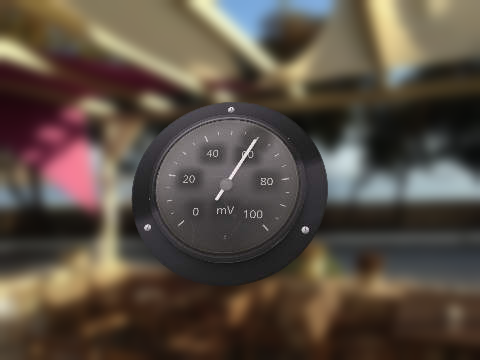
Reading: 60; mV
